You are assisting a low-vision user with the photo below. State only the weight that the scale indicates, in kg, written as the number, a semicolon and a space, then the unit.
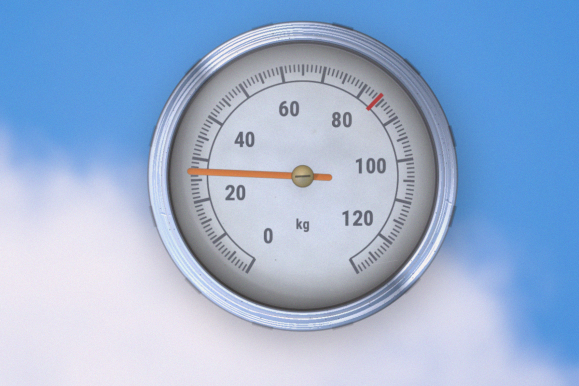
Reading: 27; kg
